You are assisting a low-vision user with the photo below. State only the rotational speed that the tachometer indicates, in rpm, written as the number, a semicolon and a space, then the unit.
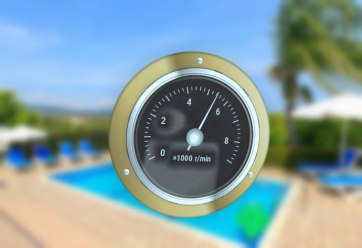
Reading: 5400; rpm
